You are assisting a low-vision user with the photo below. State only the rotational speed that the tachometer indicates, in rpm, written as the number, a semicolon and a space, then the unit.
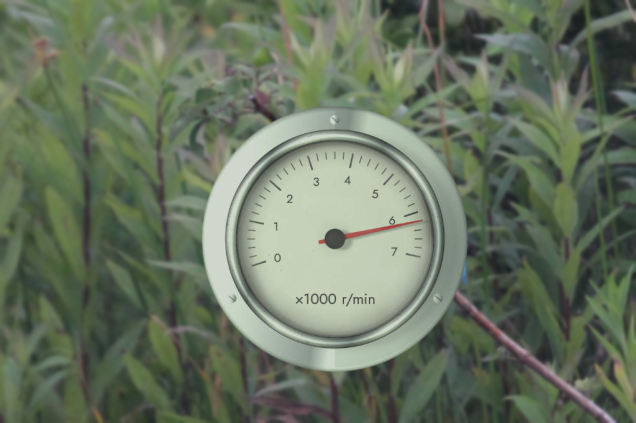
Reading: 6200; rpm
